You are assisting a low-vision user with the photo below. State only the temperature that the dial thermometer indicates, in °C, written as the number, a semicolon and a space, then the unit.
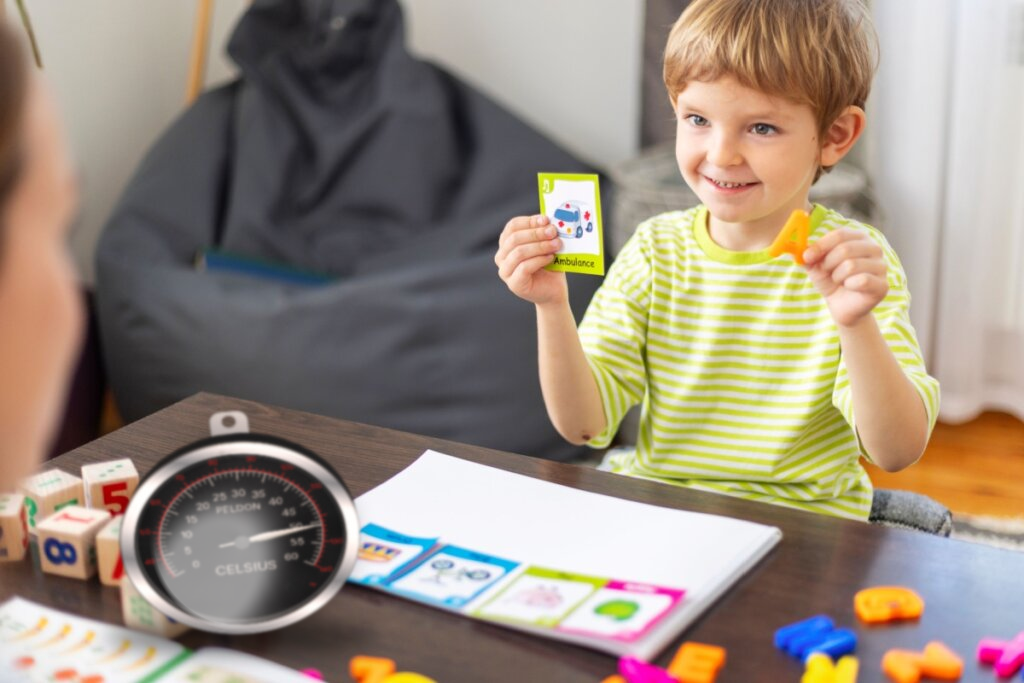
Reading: 50; °C
